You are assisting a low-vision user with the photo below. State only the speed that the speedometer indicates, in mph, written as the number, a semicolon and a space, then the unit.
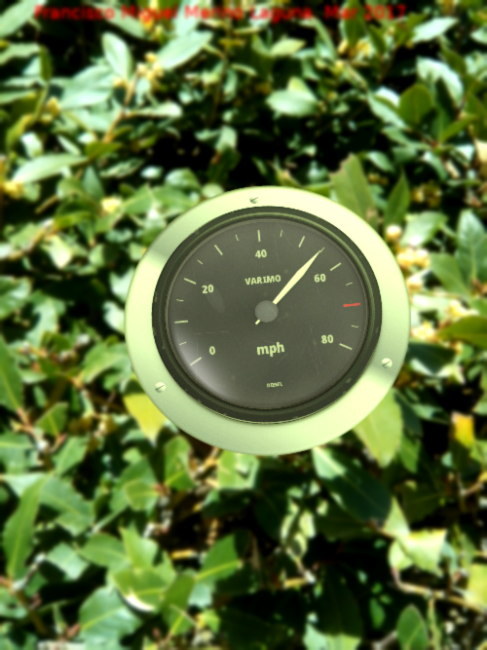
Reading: 55; mph
